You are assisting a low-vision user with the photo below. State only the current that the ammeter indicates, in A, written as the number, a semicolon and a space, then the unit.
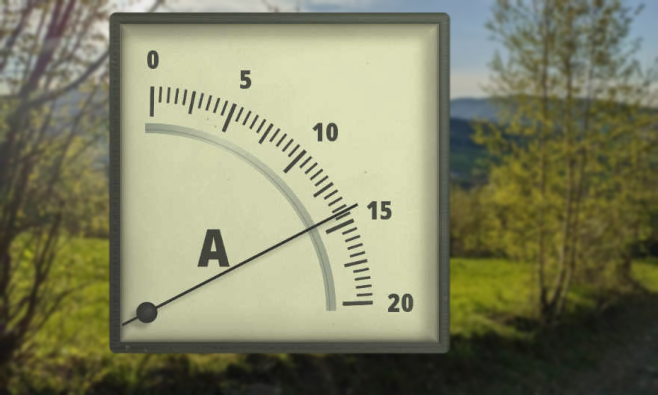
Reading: 14.25; A
